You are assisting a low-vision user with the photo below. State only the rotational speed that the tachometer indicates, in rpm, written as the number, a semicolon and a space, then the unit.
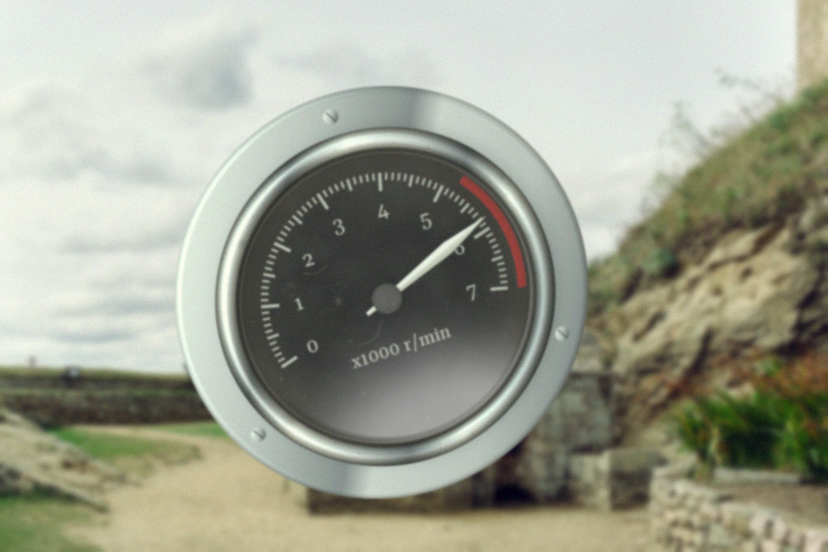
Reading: 5800; rpm
